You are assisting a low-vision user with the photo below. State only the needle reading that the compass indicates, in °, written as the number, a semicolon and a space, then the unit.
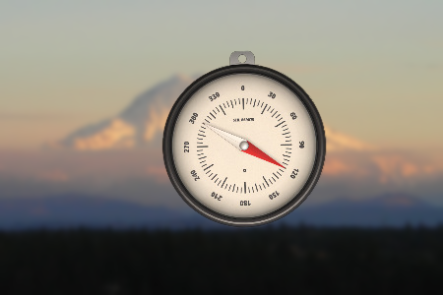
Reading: 120; °
